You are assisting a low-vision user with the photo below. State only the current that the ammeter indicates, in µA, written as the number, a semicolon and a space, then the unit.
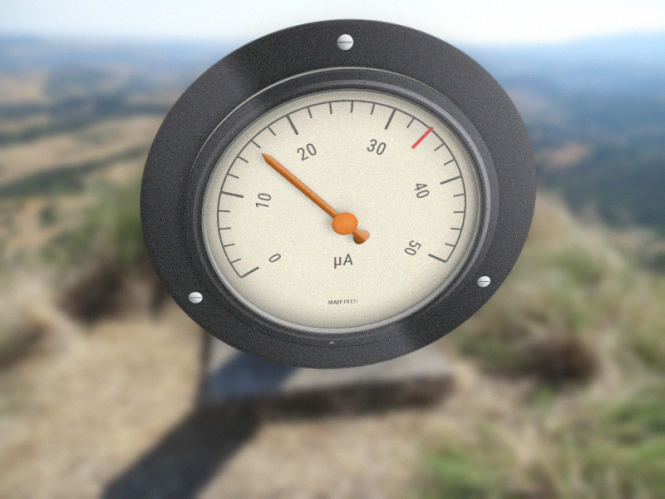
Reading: 16; µA
